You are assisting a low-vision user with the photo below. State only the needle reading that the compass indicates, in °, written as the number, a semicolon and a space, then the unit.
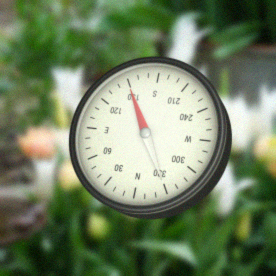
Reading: 150; °
